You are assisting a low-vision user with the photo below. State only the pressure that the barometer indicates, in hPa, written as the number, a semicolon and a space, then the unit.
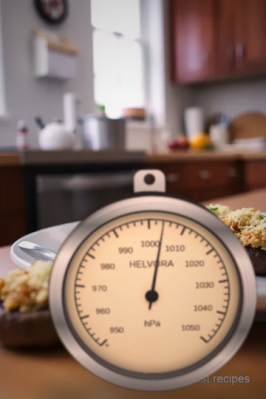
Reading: 1004; hPa
